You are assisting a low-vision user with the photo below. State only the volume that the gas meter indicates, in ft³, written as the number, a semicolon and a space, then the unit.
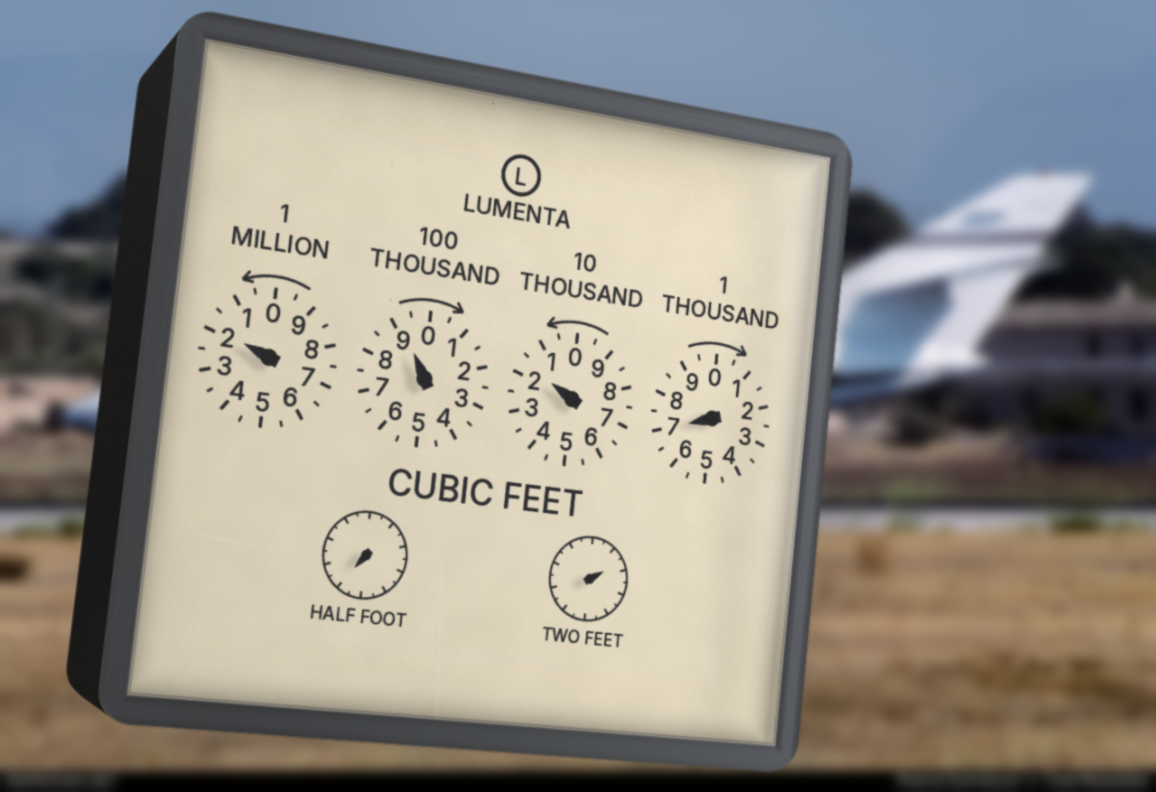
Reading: 191700; ft³
